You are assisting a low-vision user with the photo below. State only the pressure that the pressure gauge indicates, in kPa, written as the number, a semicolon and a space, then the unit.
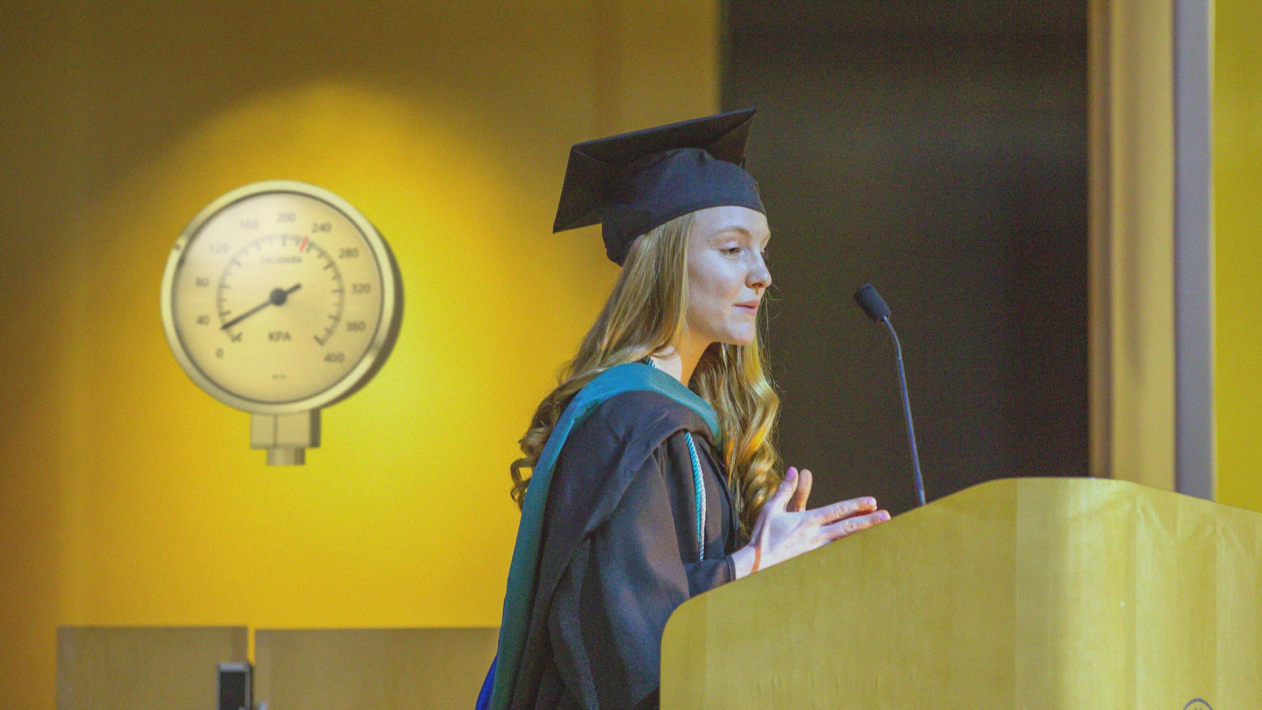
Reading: 20; kPa
